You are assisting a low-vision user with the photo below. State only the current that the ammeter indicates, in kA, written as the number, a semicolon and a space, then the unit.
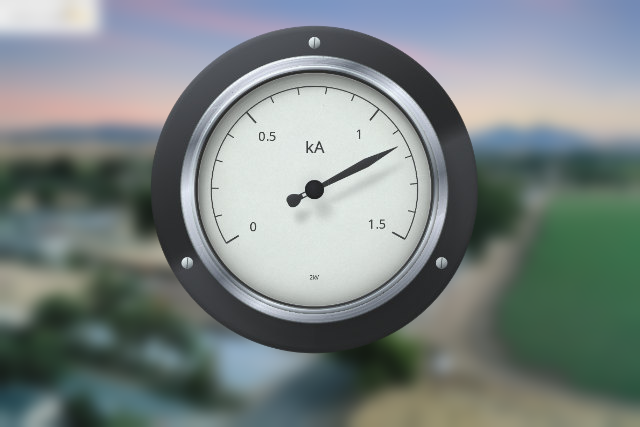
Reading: 1.15; kA
